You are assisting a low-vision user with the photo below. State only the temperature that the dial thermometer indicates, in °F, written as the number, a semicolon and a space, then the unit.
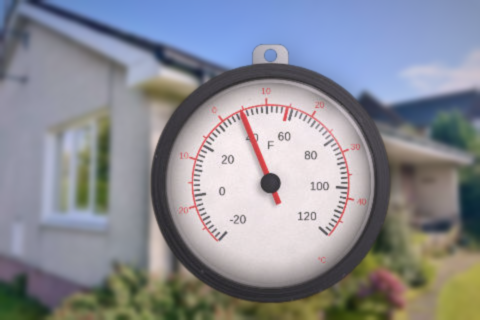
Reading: 40; °F
